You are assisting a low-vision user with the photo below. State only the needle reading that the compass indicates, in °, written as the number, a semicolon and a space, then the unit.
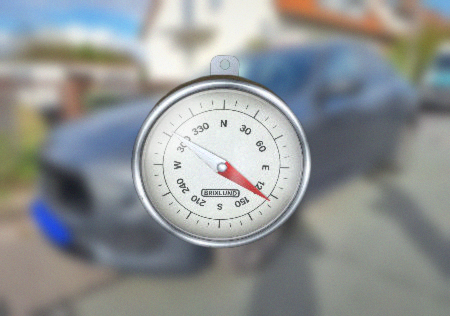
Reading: 125; °
